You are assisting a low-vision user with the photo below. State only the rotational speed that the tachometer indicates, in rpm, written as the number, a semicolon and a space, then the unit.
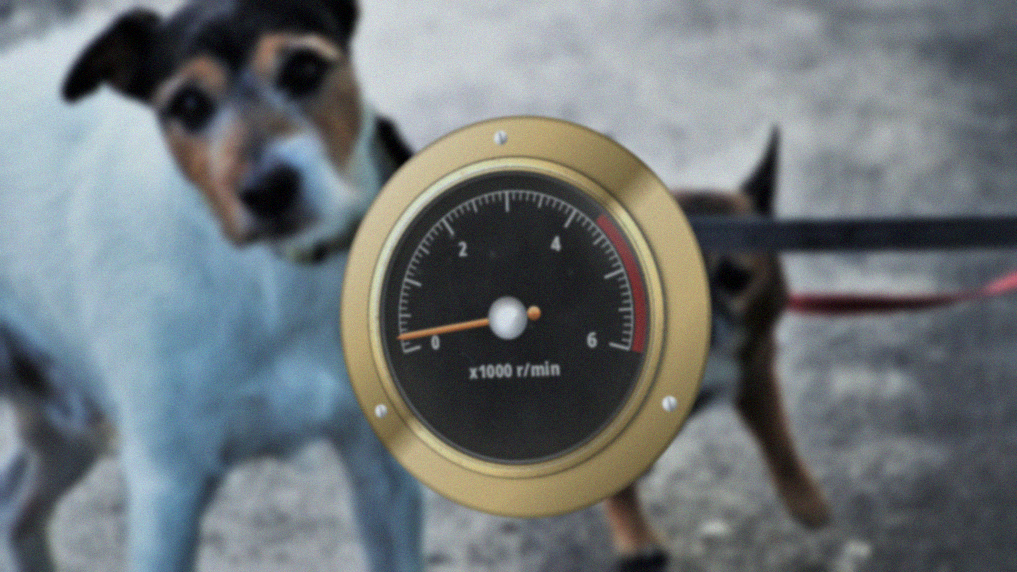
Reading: 200; rpm
